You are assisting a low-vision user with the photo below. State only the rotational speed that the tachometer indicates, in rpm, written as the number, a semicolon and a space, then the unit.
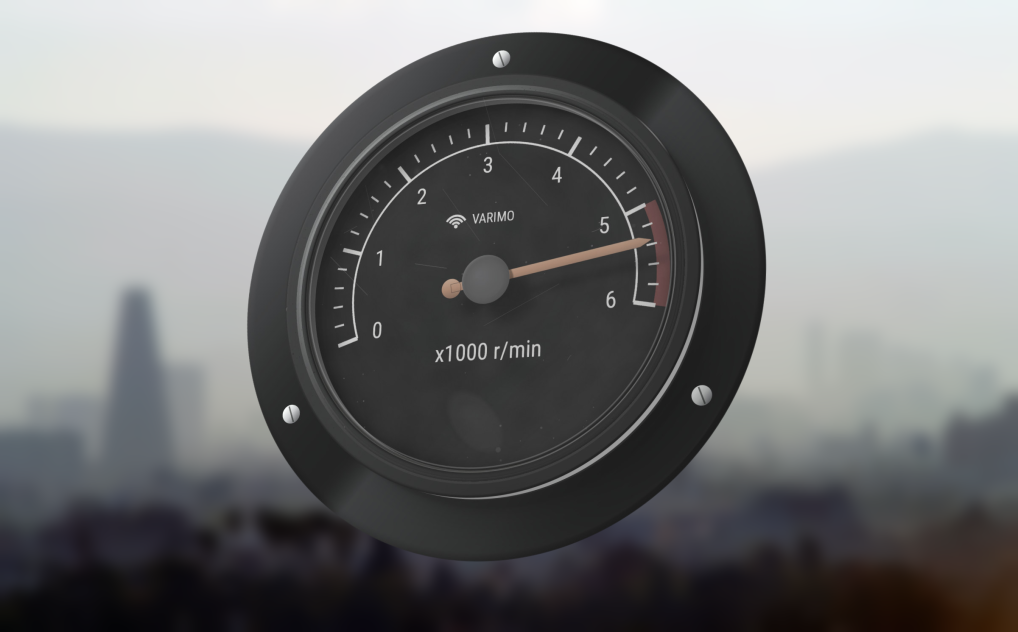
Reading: 5400; rpm
